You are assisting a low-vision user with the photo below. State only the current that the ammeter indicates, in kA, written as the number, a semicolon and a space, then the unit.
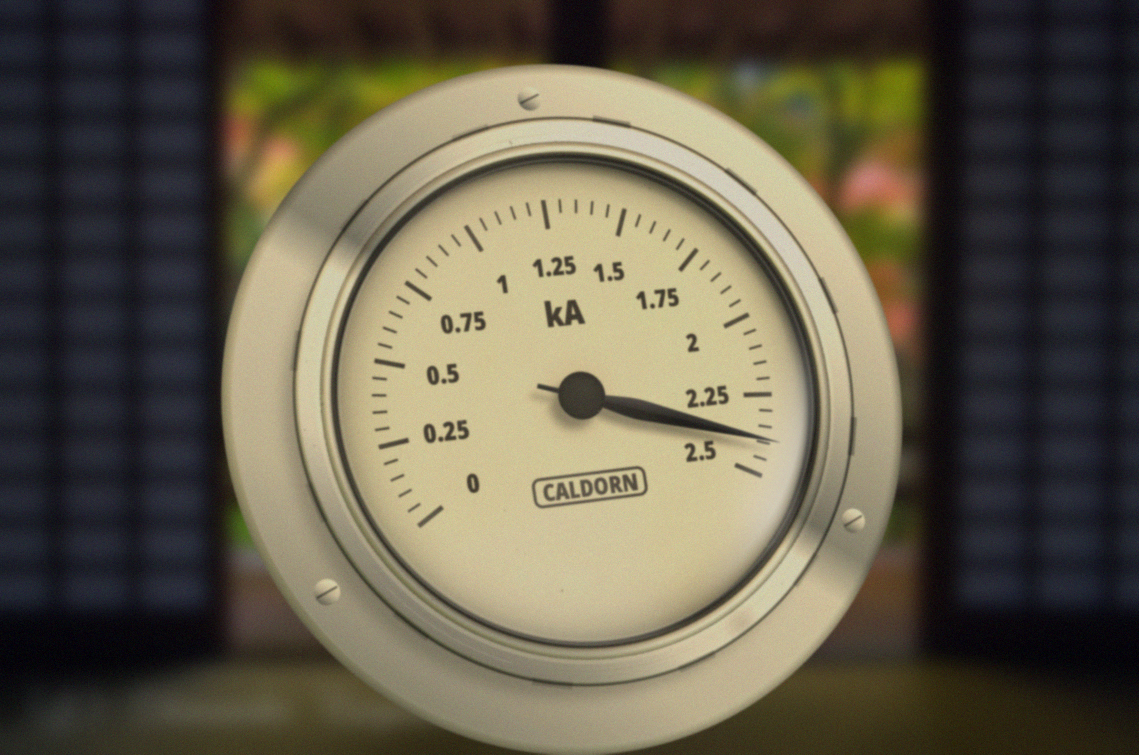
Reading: 2.4; kA
